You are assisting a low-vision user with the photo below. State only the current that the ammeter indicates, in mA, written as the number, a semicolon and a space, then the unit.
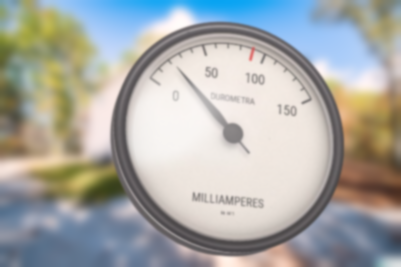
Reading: 20; mA
